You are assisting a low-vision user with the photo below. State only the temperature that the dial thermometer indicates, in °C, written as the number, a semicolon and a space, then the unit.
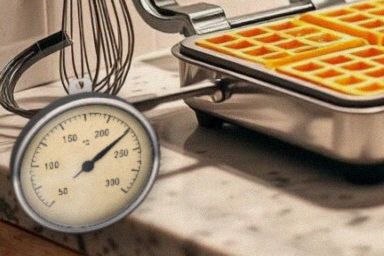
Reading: 225; °C
